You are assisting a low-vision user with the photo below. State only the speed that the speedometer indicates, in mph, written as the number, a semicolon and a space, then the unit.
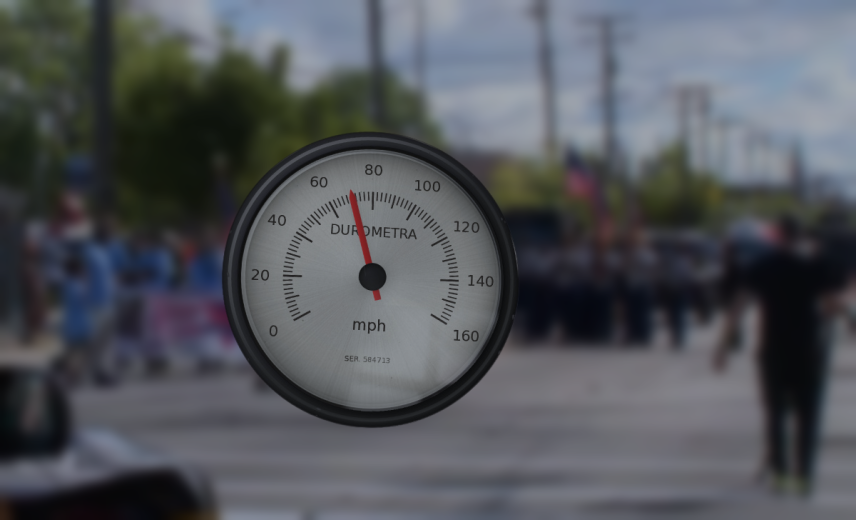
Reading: 70; mph
